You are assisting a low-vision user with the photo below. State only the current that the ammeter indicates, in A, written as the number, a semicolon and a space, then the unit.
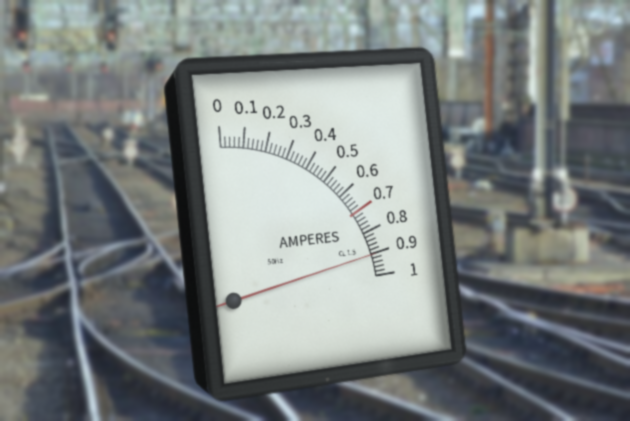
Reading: 0.9; A
